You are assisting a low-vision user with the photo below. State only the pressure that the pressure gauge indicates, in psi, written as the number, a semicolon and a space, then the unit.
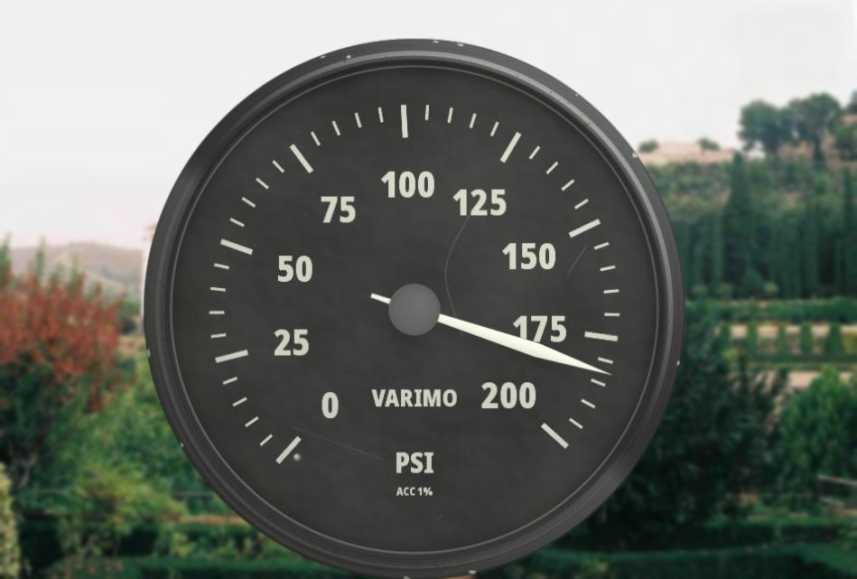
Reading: 182.5; psi
